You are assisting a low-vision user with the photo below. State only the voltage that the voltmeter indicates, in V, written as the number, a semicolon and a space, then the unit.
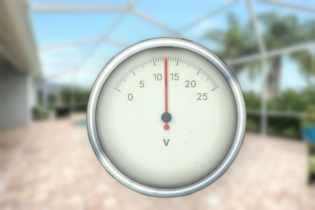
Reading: 12.5; V
